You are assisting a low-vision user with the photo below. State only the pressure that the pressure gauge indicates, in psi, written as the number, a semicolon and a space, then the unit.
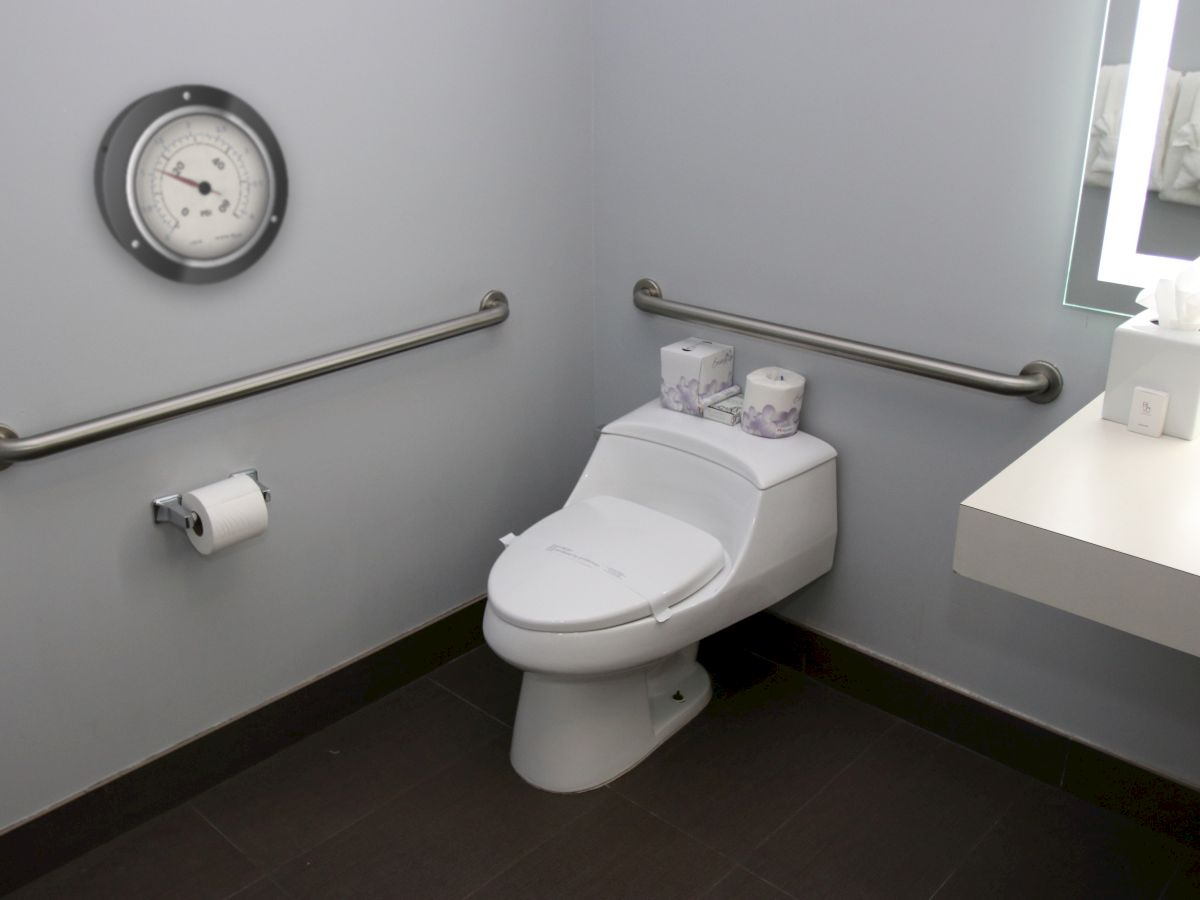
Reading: 16; psi
